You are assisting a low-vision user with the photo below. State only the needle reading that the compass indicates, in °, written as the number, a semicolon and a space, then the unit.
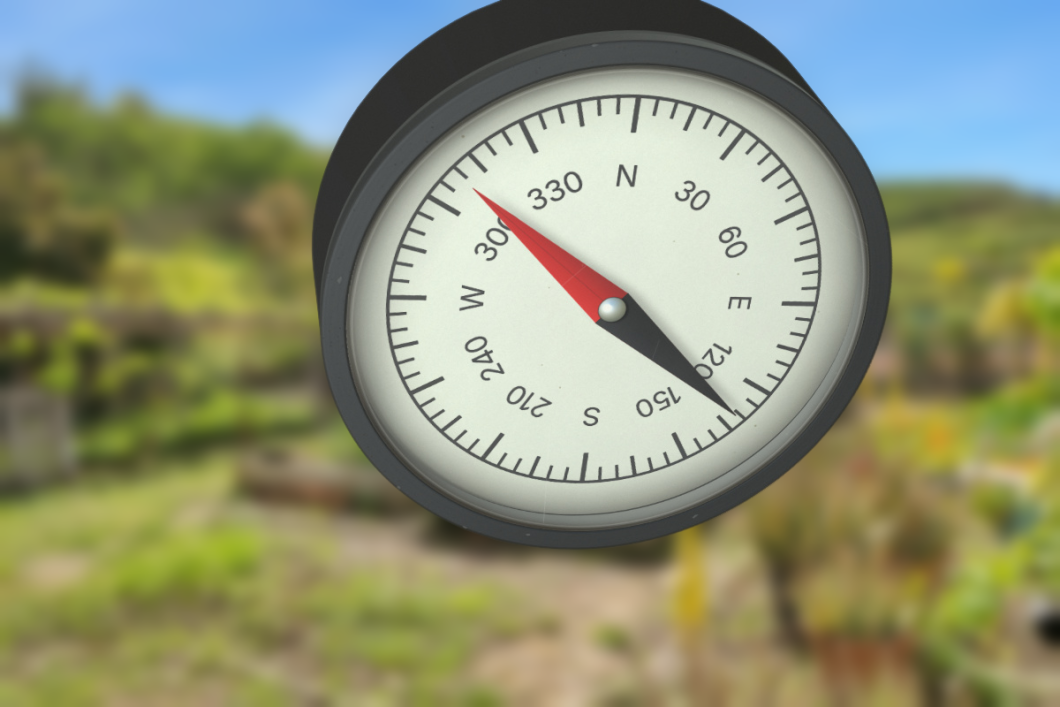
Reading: 310; °
